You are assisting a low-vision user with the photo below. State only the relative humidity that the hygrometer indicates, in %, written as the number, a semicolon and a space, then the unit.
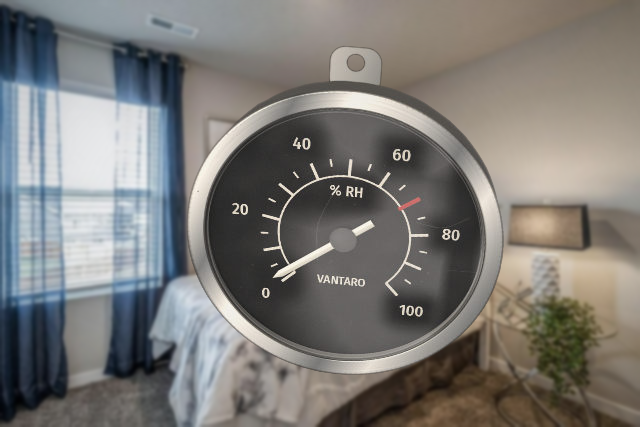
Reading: 2.5; %
